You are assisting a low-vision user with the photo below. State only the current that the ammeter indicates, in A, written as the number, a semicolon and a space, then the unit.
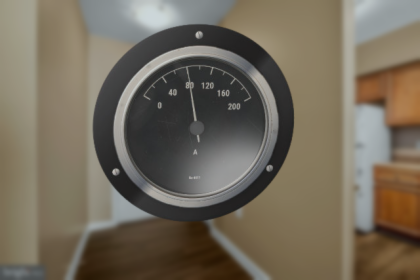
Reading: 80; A
